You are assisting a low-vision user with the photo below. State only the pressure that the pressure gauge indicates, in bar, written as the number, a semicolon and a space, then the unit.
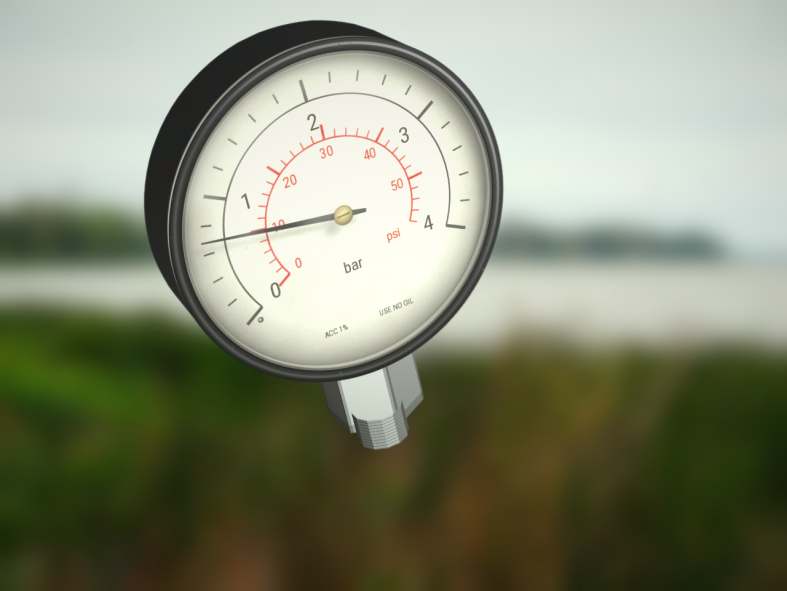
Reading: 0.7; bar
